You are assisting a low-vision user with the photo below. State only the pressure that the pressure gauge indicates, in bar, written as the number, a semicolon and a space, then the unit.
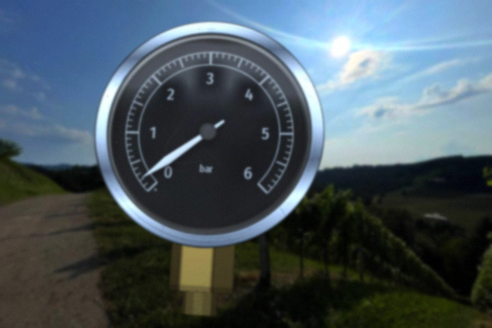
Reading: 0.2; bar
